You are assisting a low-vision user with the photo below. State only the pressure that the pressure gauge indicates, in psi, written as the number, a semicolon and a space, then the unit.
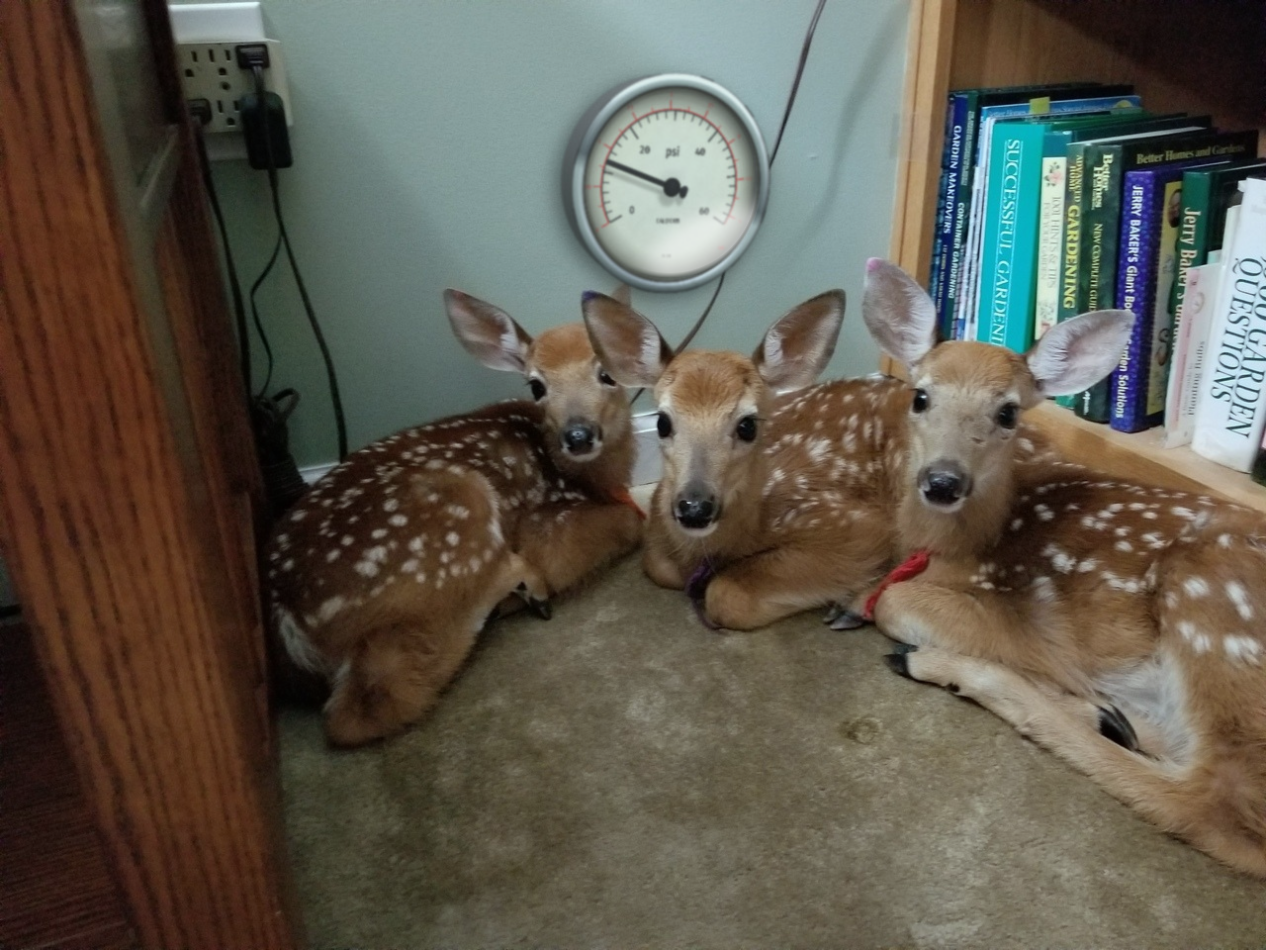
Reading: 12; psi
